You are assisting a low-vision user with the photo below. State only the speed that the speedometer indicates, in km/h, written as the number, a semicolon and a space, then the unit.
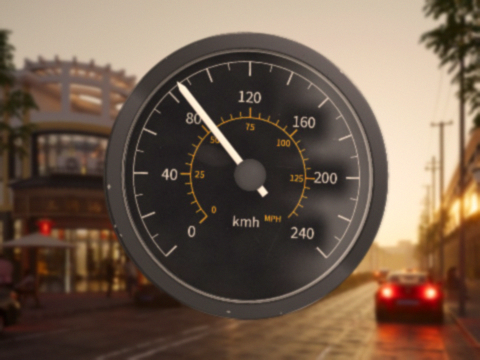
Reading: 85; km/h
